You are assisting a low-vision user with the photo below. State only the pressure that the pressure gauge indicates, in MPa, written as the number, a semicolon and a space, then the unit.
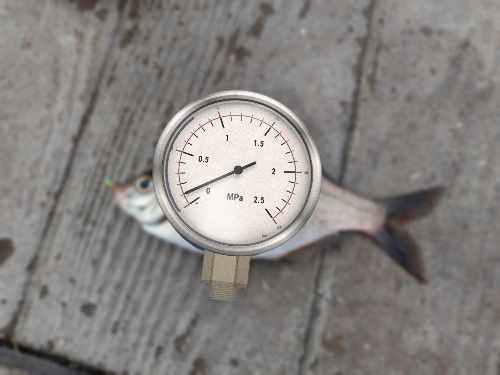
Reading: 0.1; MPa
